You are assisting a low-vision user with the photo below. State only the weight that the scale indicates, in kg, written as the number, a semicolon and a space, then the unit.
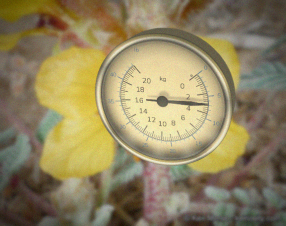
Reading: 3; kg
